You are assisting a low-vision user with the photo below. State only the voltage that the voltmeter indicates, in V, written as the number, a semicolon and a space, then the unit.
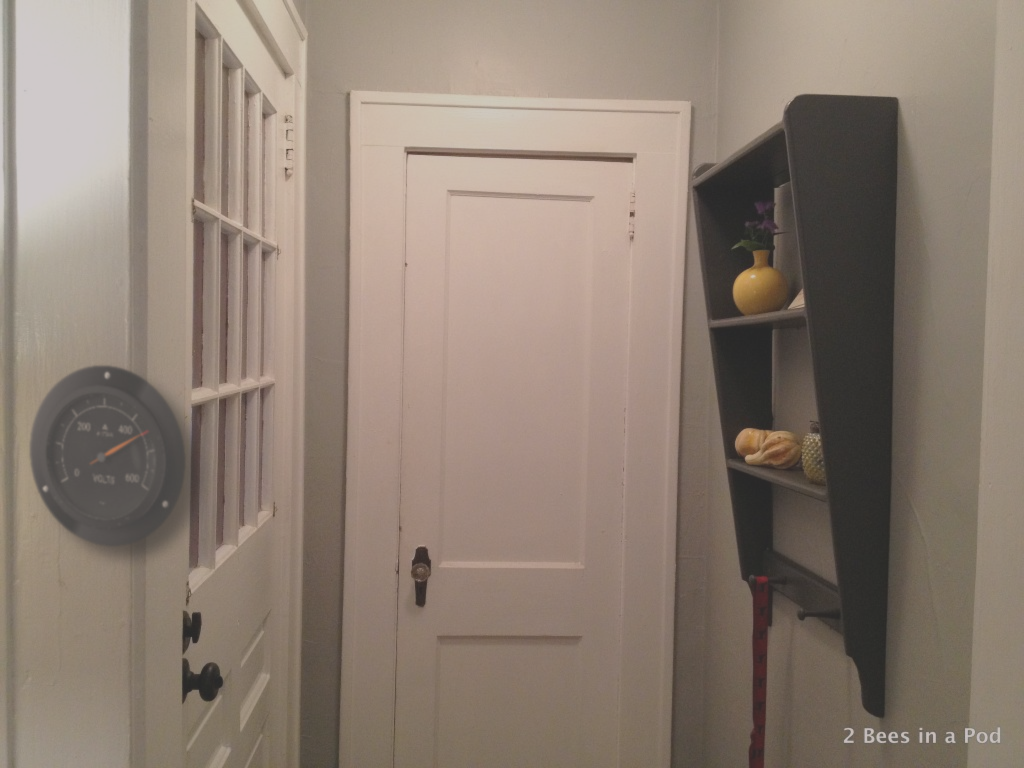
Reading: 450; V
